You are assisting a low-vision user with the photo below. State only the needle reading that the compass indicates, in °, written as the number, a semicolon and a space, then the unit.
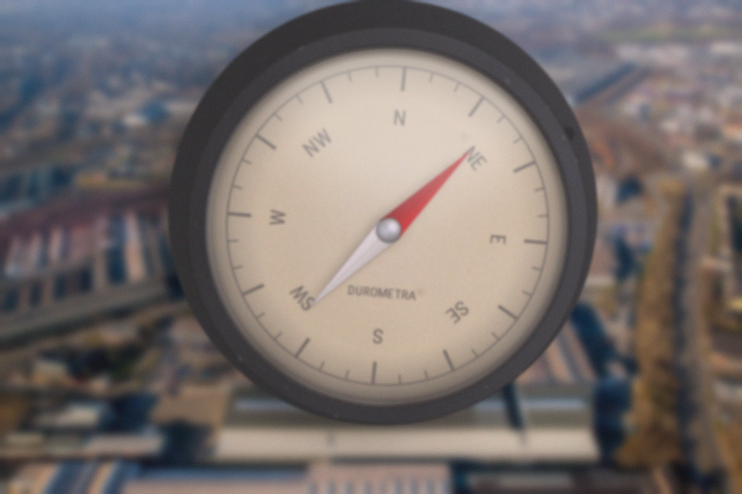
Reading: 40; °
